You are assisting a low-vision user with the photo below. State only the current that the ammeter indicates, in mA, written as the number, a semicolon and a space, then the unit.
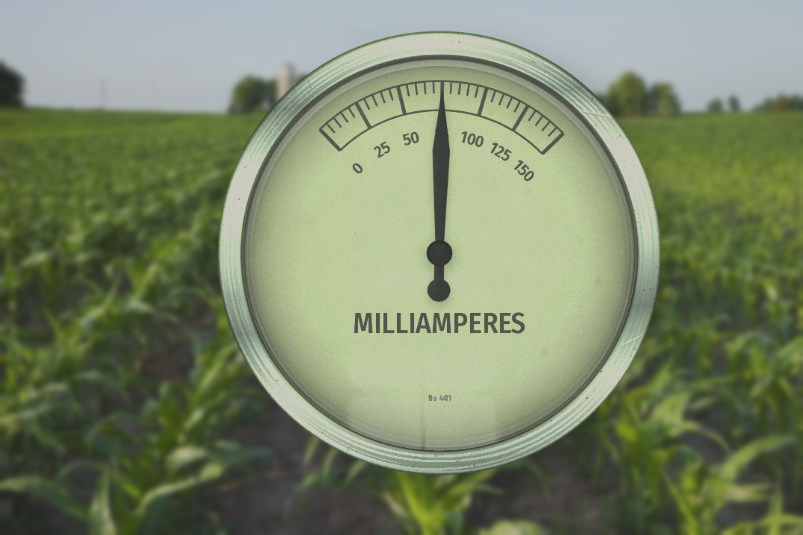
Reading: 75; mA
